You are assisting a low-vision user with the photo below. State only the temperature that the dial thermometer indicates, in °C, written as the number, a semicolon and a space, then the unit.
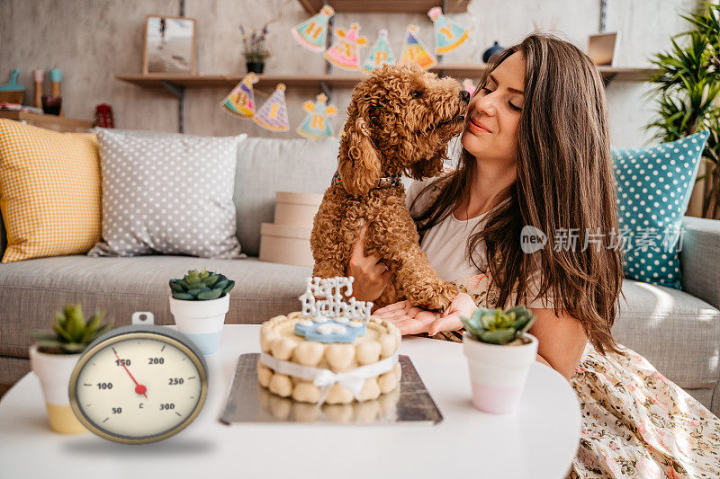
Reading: 150; °C
